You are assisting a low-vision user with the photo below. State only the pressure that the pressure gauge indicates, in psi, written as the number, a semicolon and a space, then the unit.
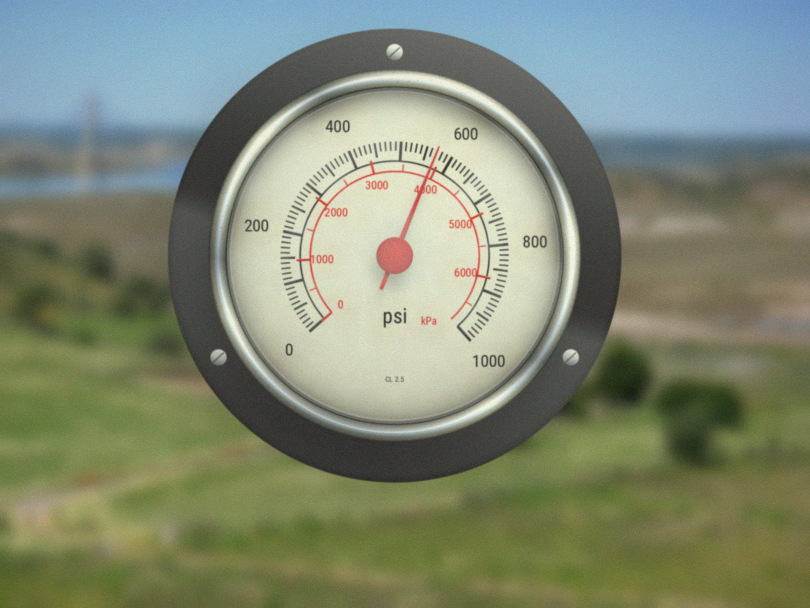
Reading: 570; psi
